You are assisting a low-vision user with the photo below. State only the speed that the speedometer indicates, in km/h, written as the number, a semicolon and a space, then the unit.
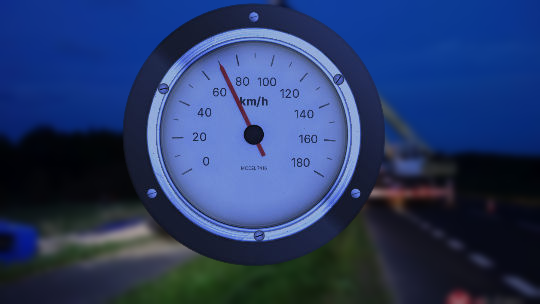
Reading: 70; km/h
